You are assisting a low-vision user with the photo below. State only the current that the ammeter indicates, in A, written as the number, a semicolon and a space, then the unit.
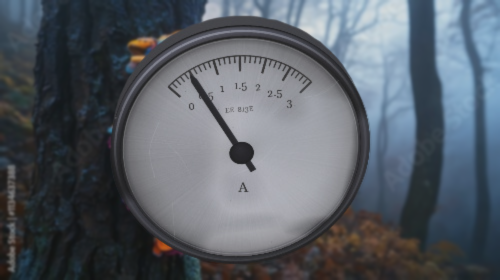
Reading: 0.5; A
